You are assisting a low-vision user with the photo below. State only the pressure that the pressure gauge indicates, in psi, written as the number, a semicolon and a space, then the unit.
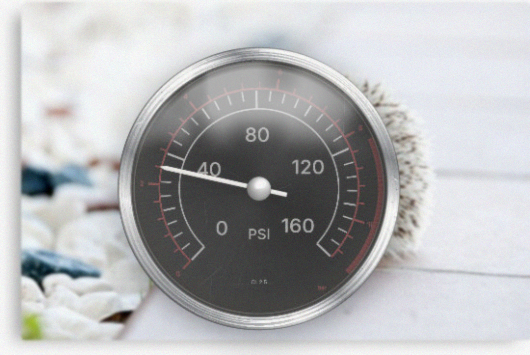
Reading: 35; psi
